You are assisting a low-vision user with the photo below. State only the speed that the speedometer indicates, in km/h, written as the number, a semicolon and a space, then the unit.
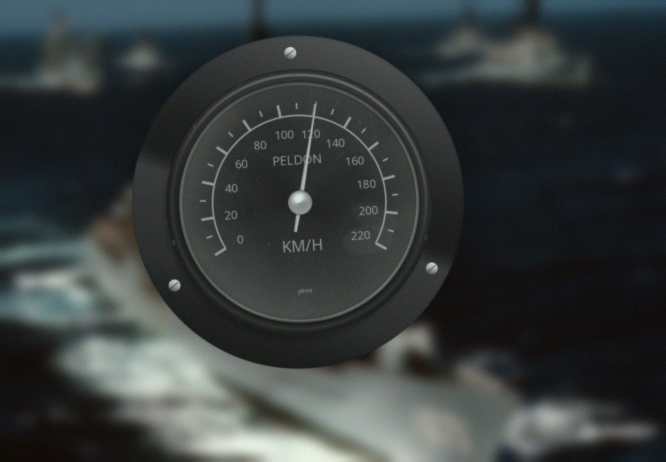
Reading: 120; km/h
